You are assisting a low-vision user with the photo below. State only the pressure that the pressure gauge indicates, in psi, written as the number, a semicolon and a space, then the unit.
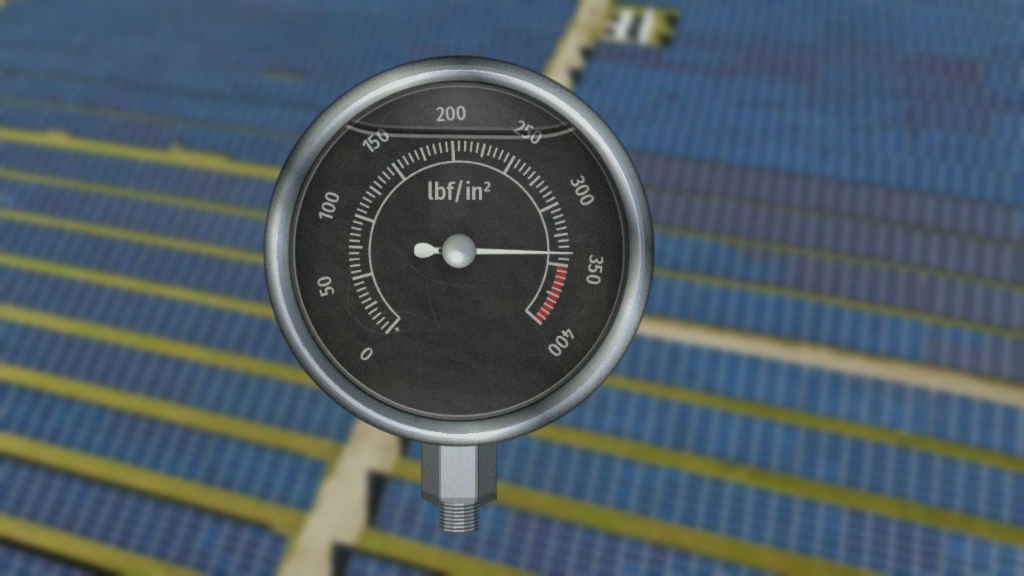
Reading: 340; psi
